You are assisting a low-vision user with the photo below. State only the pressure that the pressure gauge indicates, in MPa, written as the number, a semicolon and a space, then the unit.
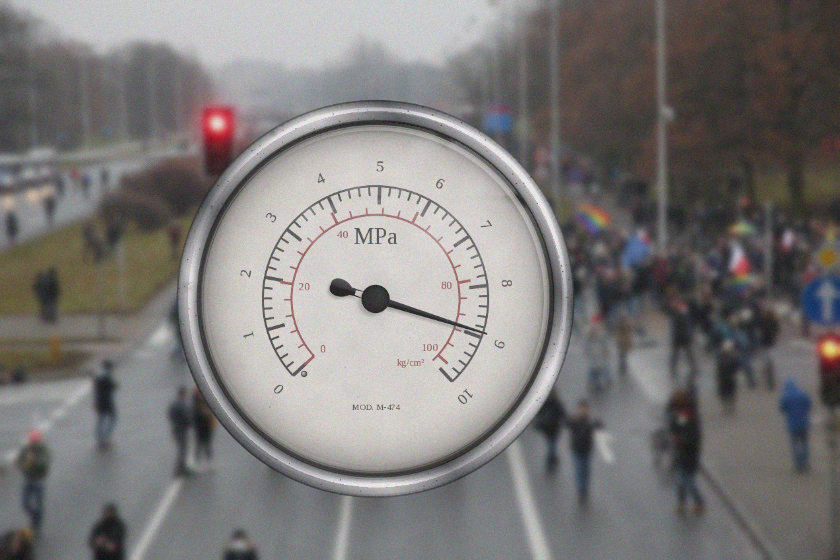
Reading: 8.9; MPa
